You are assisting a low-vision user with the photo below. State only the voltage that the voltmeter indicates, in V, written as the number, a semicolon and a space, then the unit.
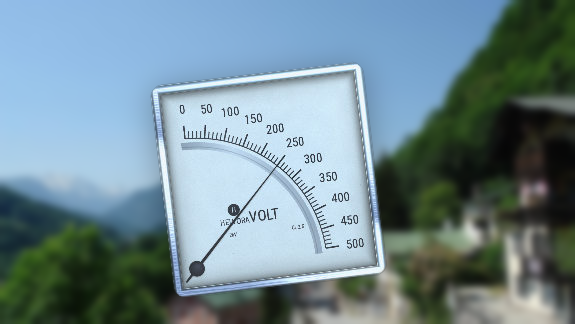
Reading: 250; V
